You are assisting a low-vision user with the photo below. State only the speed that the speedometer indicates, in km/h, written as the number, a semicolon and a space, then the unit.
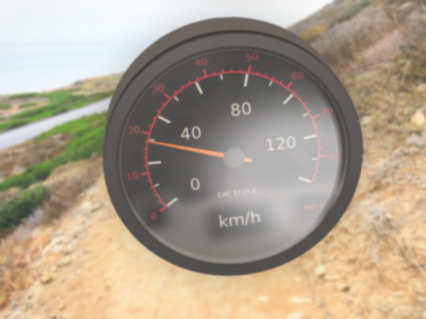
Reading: 30; km/h
